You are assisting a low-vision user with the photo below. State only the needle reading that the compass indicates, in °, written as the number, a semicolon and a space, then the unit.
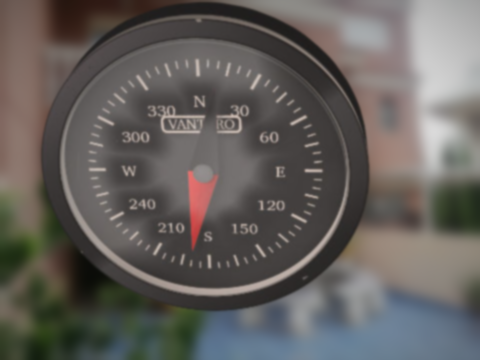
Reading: 190; °
